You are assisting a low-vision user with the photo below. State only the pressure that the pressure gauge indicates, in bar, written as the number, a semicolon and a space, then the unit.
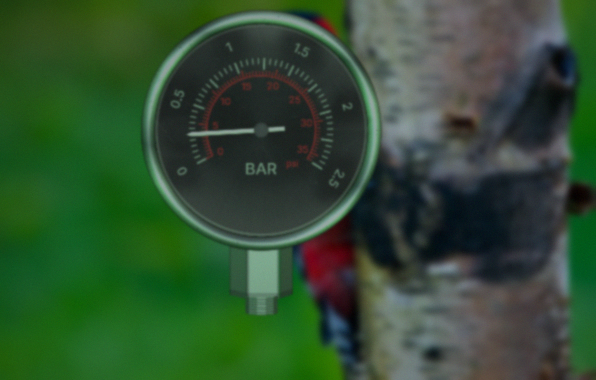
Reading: 0.25; bar
